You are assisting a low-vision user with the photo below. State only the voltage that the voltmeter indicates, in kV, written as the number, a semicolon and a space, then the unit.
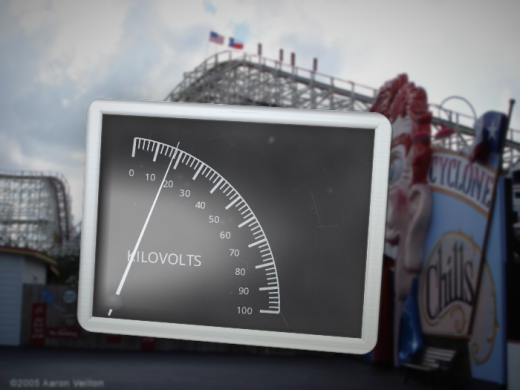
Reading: 18; kV
